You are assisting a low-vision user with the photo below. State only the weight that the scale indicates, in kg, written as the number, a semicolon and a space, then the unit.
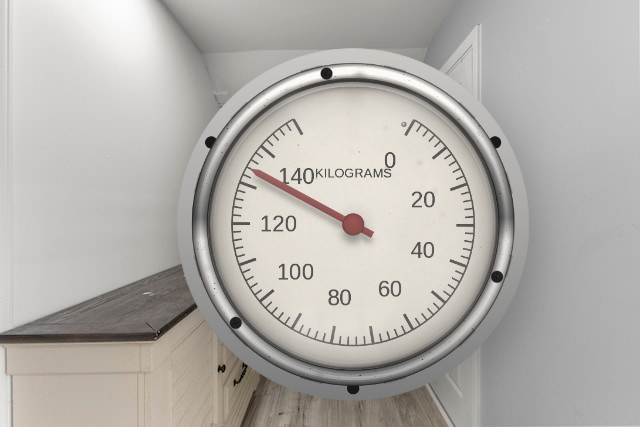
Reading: 134; kg
